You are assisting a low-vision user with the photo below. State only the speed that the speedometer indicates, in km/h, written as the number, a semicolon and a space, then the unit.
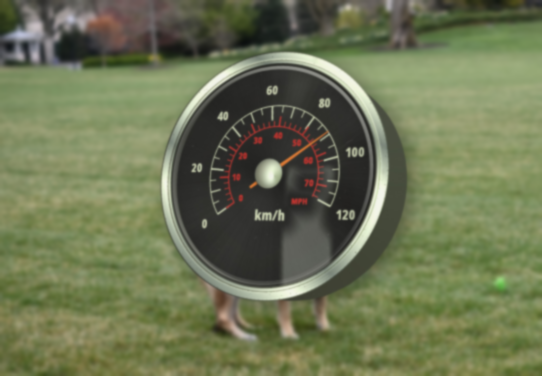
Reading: 90; km/h
